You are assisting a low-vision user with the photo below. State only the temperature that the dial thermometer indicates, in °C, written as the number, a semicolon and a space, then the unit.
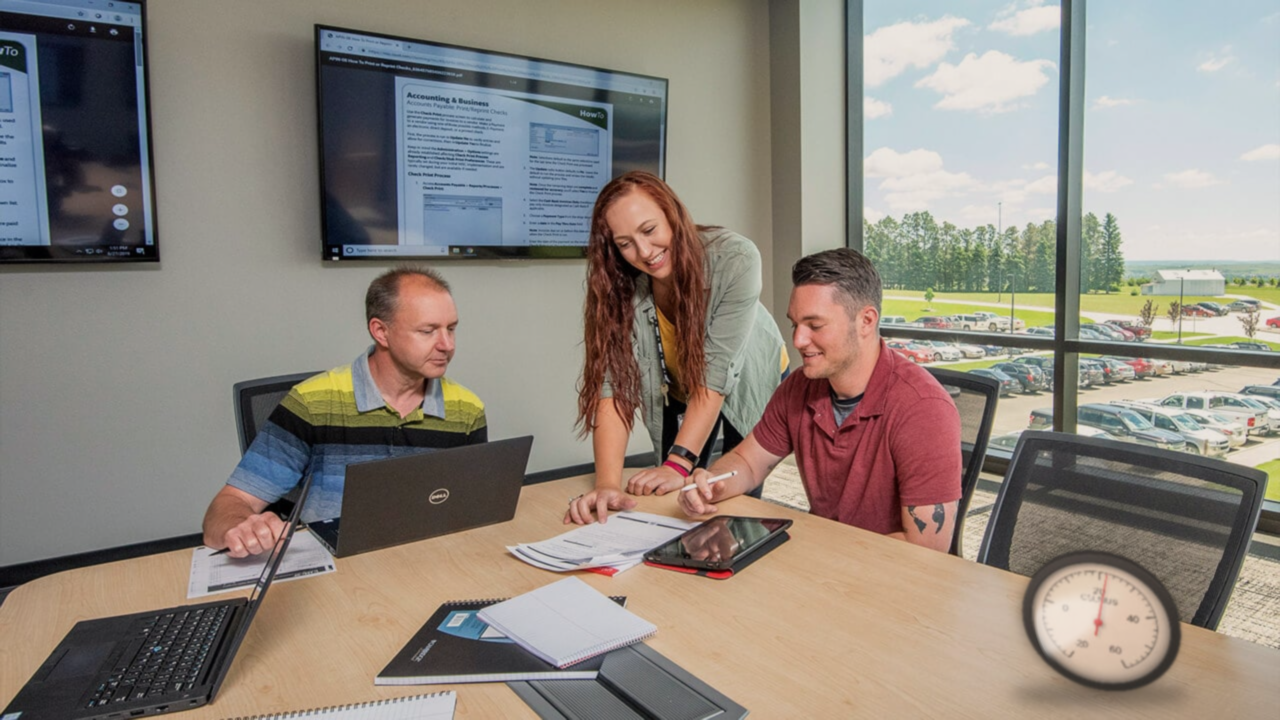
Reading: 22; °C
